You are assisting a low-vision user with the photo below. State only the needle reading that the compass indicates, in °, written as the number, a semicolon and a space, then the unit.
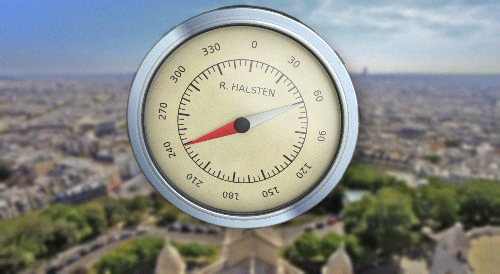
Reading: 240; °
